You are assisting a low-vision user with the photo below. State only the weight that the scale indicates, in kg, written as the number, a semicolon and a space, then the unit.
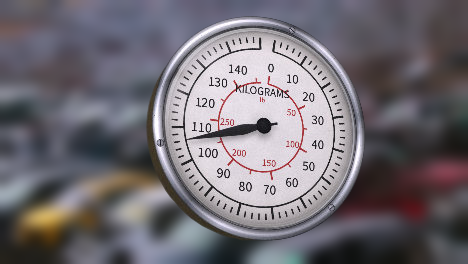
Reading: 106; kg
